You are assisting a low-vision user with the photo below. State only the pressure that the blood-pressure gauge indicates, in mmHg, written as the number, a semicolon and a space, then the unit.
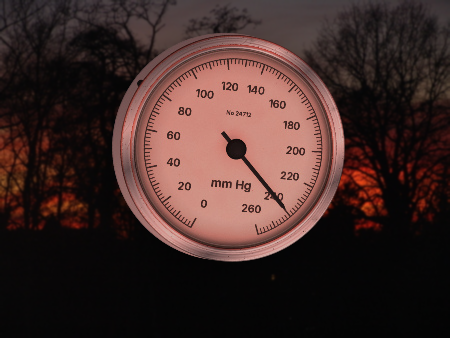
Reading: 240; mmHg
